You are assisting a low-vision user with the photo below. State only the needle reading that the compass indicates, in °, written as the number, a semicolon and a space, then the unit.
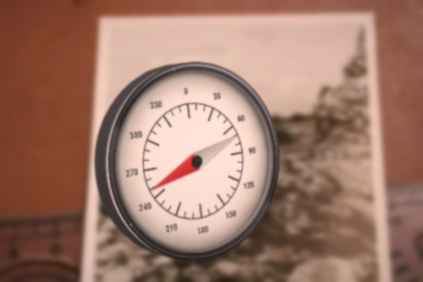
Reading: 250; °
